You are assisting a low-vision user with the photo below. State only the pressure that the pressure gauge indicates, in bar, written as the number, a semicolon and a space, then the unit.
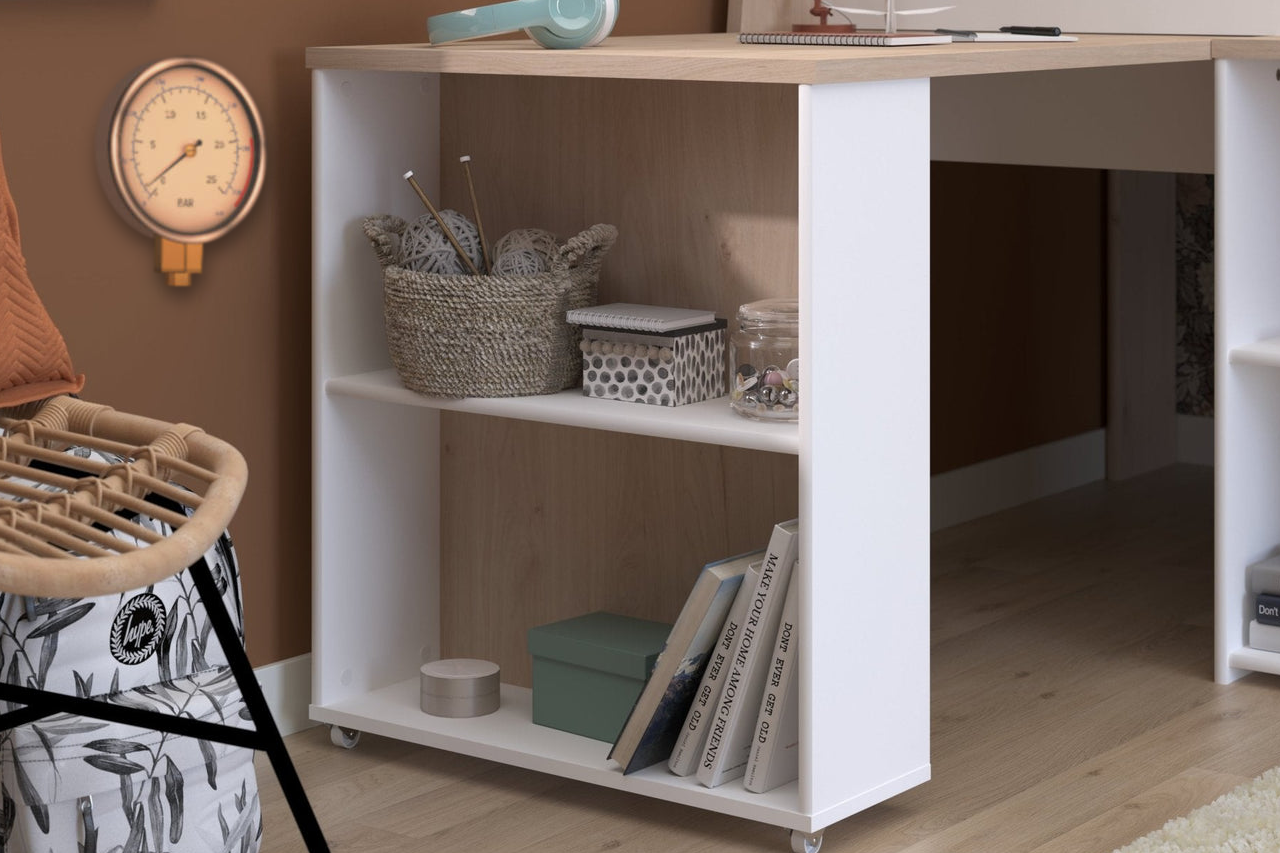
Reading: 1; bar
